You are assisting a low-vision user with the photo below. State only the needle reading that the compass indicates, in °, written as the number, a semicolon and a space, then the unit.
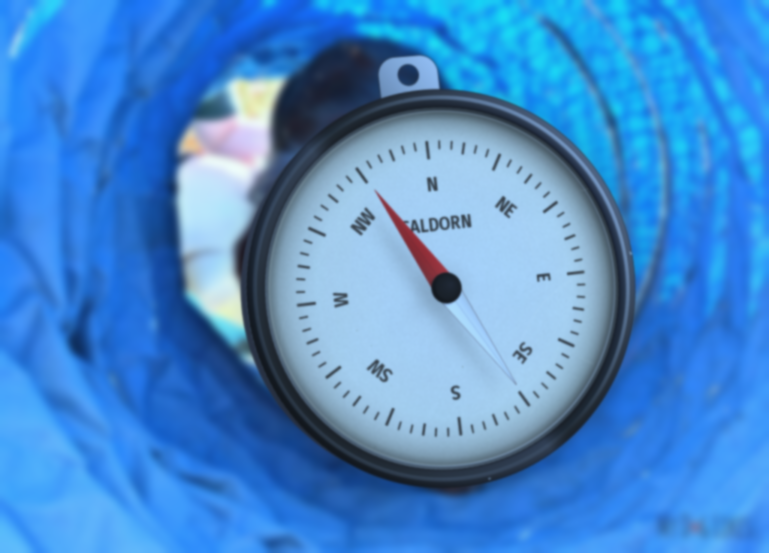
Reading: 330; °
